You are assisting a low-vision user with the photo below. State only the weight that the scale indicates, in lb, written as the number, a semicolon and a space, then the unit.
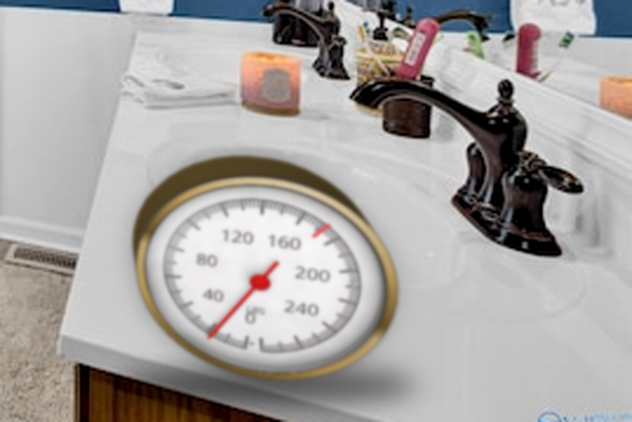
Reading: 20; lb
